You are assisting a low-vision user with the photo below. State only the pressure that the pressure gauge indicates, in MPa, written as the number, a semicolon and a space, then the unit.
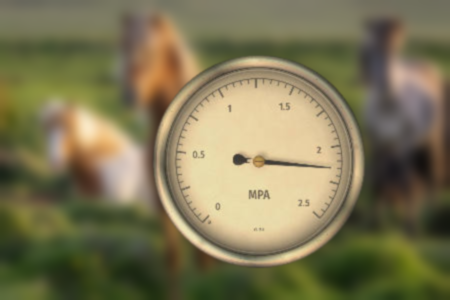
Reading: 2.15; MPa
